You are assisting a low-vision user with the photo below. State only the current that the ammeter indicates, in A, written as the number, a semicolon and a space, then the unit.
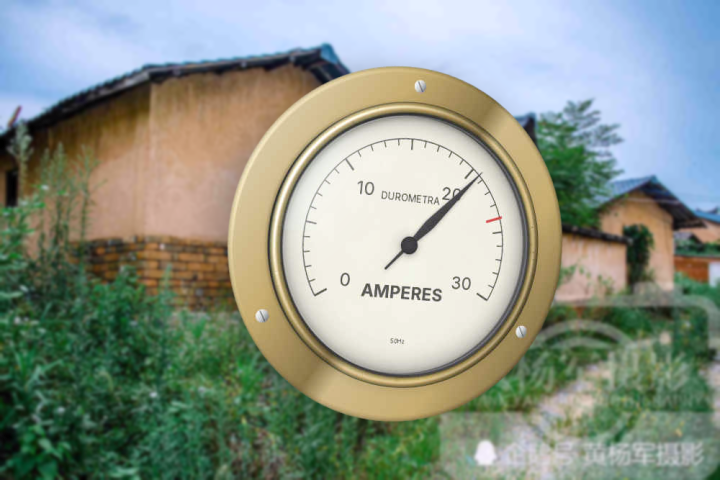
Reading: 20.5; A
